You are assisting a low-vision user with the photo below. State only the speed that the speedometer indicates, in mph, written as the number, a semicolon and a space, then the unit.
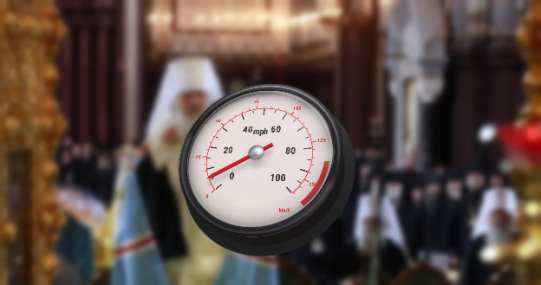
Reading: 5; mph
